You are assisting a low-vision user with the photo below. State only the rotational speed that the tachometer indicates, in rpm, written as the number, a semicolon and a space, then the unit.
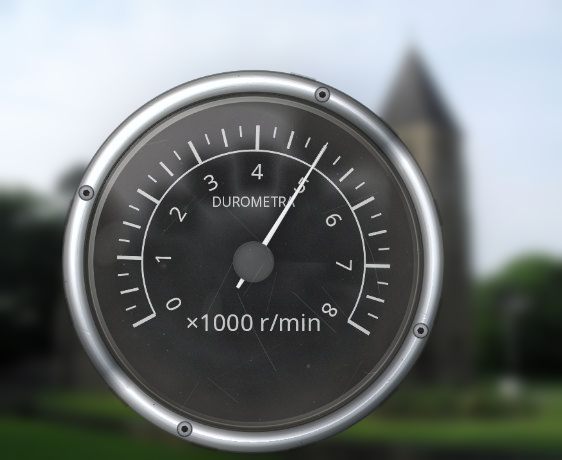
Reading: 5000; rpm
